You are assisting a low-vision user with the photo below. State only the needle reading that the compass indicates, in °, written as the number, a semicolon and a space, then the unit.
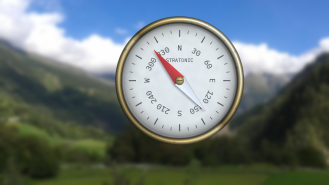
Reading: 320; °
